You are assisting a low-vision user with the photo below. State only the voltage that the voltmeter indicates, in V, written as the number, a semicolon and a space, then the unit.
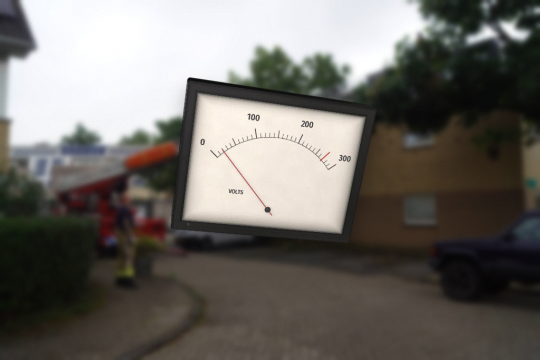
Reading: 20; V
